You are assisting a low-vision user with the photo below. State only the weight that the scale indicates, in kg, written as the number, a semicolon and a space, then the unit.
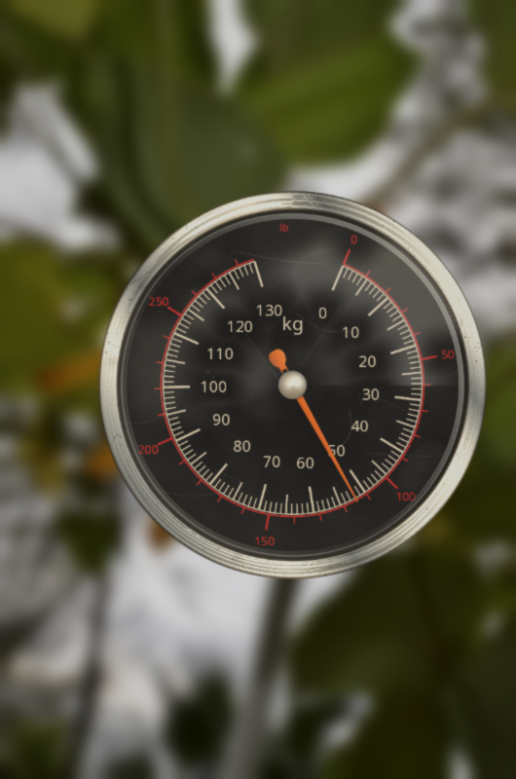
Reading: 52; kg
